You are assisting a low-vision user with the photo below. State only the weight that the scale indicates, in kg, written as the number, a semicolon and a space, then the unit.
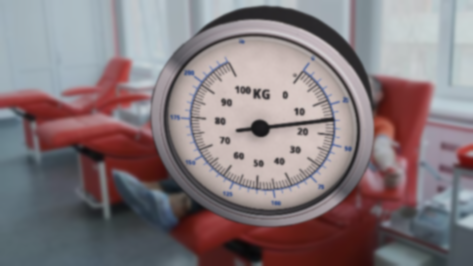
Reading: 15; kg
